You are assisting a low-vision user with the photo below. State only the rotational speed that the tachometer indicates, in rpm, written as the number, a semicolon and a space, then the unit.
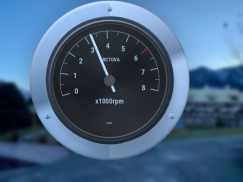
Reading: 3250; rpm
